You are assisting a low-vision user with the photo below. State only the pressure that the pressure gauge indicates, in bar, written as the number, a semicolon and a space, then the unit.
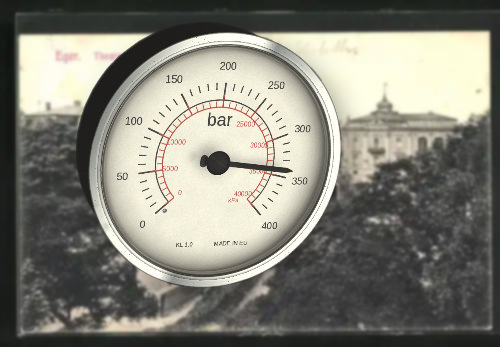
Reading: 340; bar
